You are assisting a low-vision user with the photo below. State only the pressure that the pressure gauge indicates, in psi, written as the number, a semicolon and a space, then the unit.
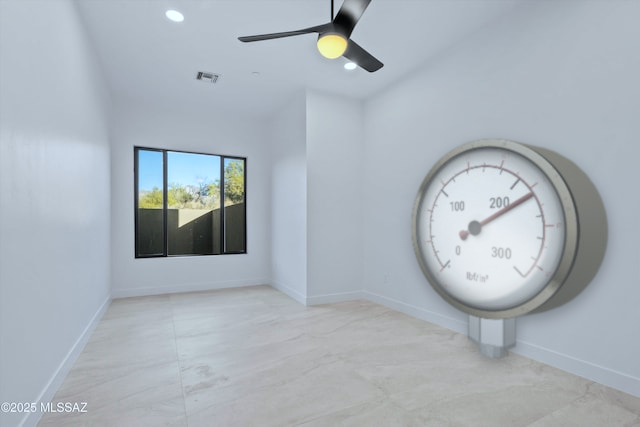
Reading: 220; psi
